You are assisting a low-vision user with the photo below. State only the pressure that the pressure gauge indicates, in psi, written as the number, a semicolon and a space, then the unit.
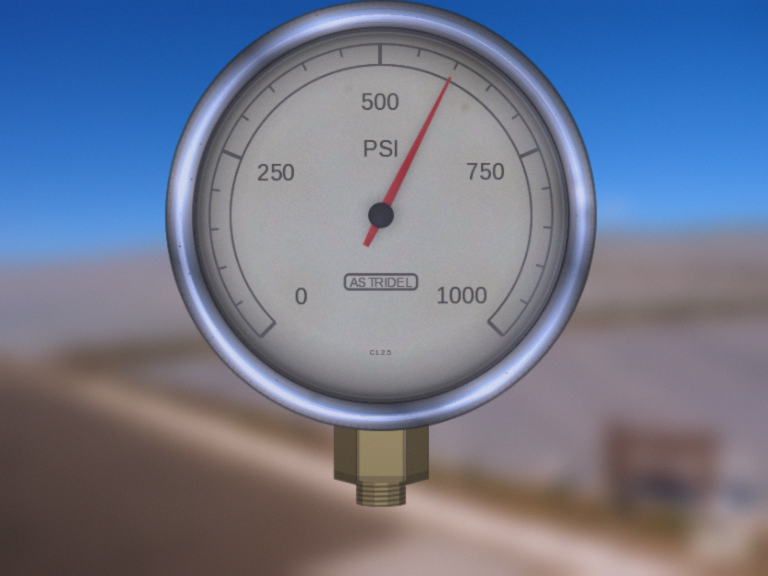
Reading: 600; psi
